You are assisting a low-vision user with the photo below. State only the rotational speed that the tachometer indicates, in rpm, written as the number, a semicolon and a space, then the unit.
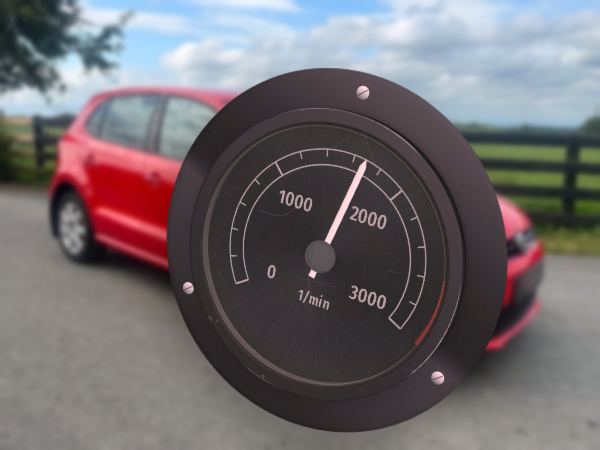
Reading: 1700; rpm
